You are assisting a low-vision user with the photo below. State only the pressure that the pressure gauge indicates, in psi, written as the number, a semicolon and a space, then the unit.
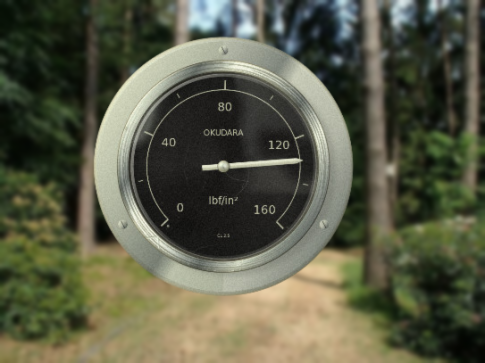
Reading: 130; psi
